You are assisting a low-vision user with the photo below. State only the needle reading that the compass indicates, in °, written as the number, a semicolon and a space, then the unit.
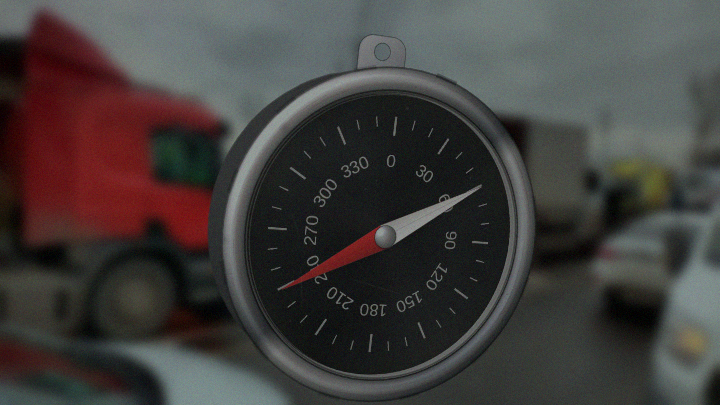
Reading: 240; °
